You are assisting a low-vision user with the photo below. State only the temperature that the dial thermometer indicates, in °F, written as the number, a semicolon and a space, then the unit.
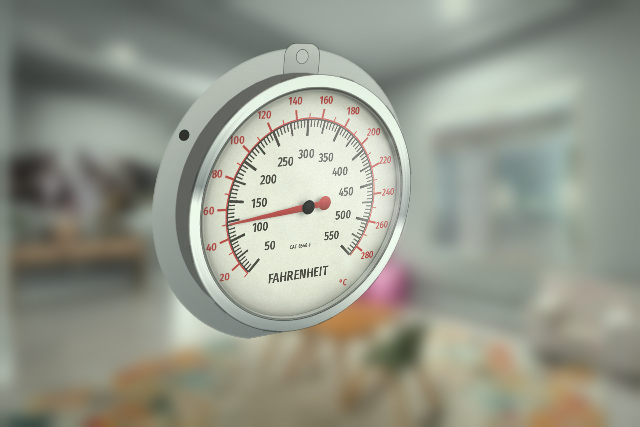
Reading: 125; °F
